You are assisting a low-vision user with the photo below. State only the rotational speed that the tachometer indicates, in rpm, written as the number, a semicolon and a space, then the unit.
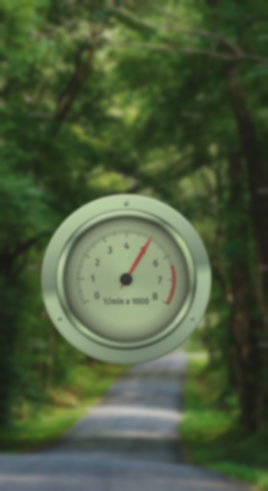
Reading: 5000; rpm
